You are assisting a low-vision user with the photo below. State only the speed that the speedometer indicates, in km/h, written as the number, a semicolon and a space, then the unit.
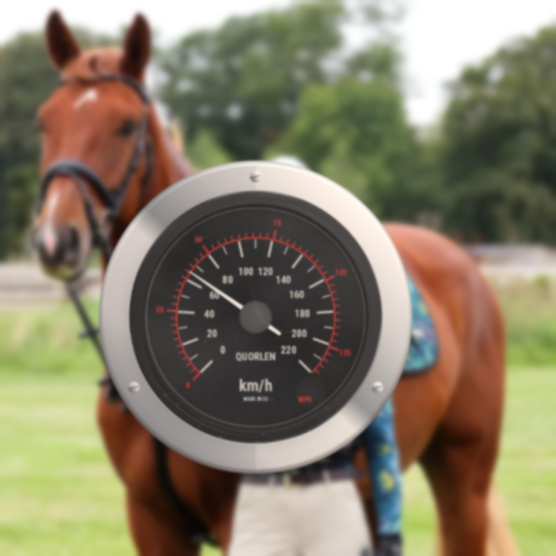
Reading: 65; km/h
